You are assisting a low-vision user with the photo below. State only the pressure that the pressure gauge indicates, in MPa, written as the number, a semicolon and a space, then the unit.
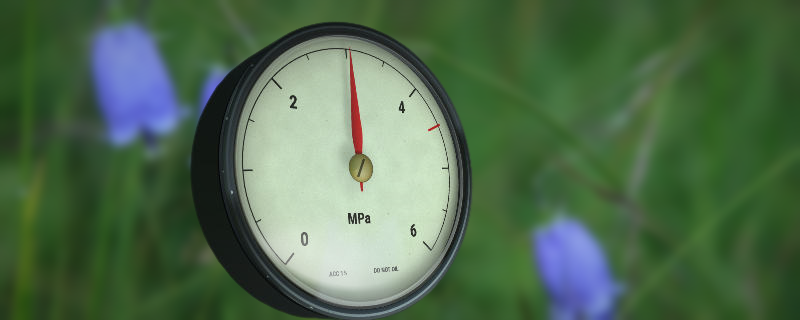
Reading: 3; MPa
